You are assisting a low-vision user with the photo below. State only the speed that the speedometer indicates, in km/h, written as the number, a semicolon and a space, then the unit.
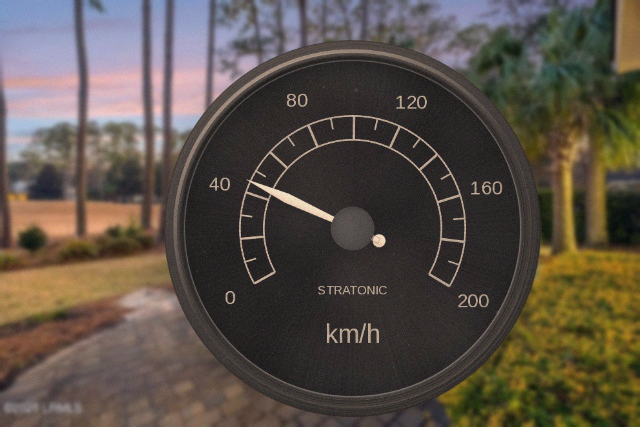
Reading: 45; km/h
